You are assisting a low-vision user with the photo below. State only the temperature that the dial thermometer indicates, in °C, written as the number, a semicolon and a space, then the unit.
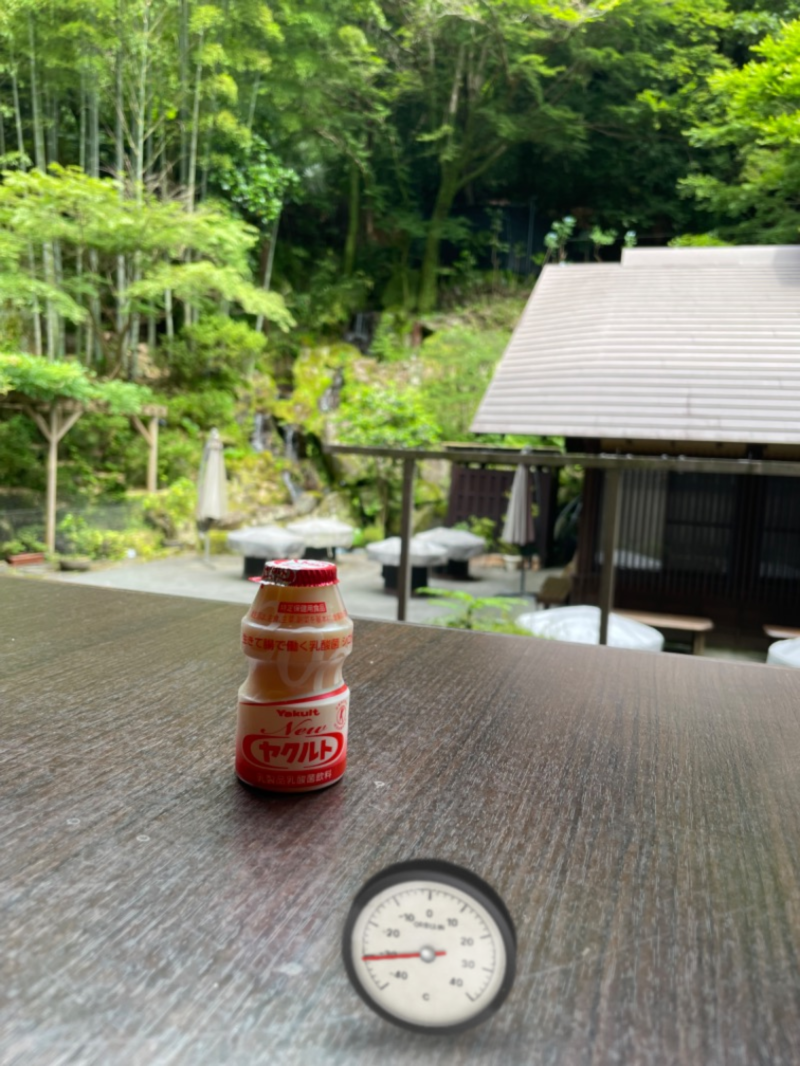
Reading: -30; °C
